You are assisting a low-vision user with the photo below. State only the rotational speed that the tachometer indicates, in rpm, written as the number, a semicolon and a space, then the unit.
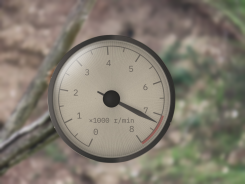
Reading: 7250; rpm
